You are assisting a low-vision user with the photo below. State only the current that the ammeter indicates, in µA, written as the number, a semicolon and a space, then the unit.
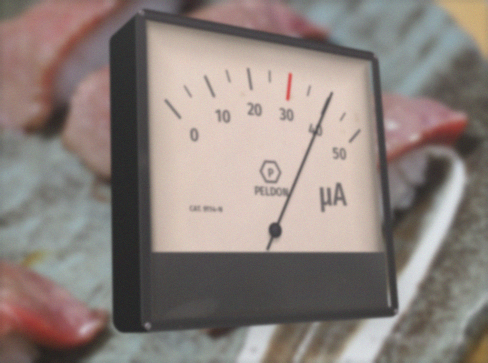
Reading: 40; µA
